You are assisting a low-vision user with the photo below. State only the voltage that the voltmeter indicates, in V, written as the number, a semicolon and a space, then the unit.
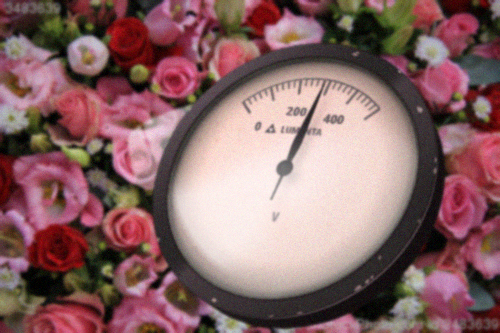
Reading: 300; V
